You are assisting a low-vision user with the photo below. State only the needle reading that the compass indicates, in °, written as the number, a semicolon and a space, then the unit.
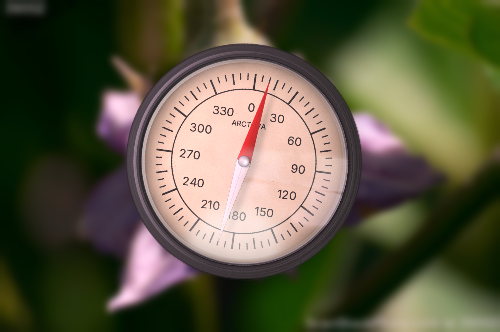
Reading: 10; °
